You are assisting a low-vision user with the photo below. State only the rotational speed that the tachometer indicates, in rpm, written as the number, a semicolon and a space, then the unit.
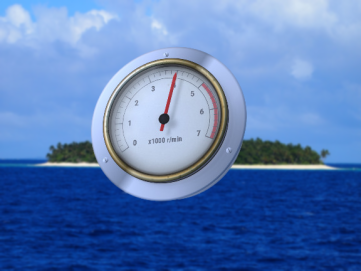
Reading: 4000; rpm
